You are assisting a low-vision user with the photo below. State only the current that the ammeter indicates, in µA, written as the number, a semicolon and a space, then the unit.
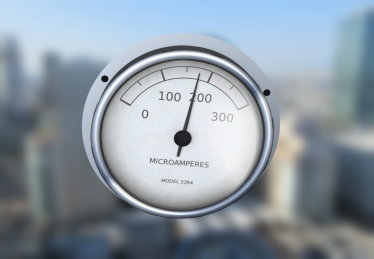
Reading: 175; µA
